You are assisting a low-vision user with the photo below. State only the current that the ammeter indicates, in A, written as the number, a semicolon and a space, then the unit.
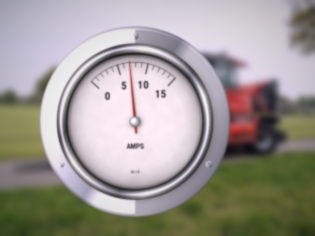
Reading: 7; A
